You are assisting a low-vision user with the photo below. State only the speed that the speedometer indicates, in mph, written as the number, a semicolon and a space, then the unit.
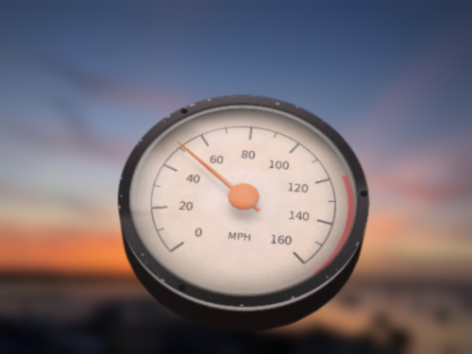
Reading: 50; mph
